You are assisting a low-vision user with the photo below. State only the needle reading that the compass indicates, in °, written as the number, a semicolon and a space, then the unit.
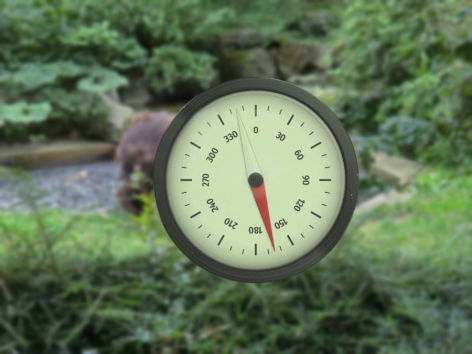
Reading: 165; °
